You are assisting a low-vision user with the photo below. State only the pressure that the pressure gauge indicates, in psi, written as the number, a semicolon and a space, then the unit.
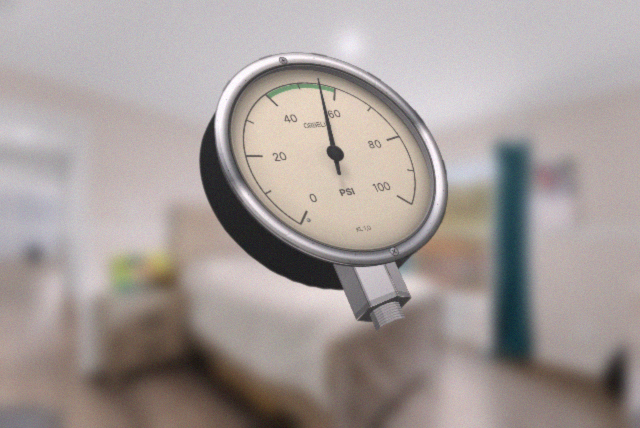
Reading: 55; psi
